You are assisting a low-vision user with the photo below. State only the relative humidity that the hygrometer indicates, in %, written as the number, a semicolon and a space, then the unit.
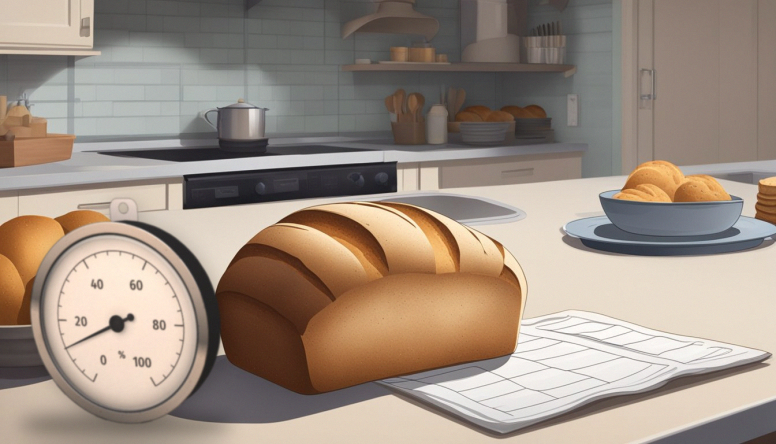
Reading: 12; %
